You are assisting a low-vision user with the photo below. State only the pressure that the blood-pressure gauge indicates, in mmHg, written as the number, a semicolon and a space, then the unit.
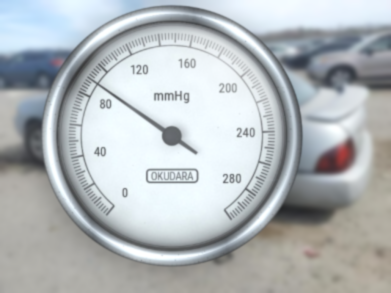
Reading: 90; mmHg
